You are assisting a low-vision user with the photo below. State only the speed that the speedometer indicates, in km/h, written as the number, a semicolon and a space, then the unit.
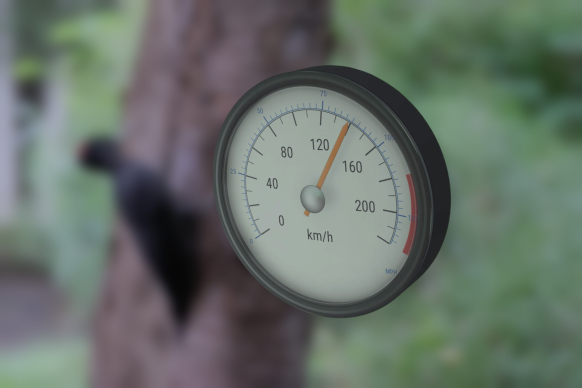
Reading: 140; km/h
